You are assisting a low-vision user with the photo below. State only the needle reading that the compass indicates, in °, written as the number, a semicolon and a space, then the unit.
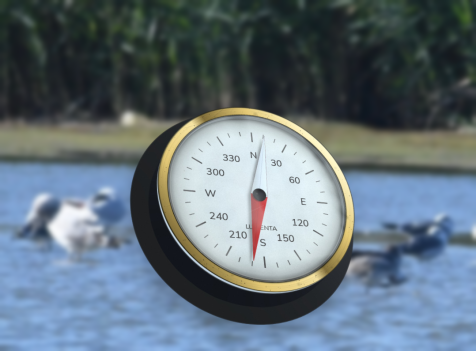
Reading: 190; °
